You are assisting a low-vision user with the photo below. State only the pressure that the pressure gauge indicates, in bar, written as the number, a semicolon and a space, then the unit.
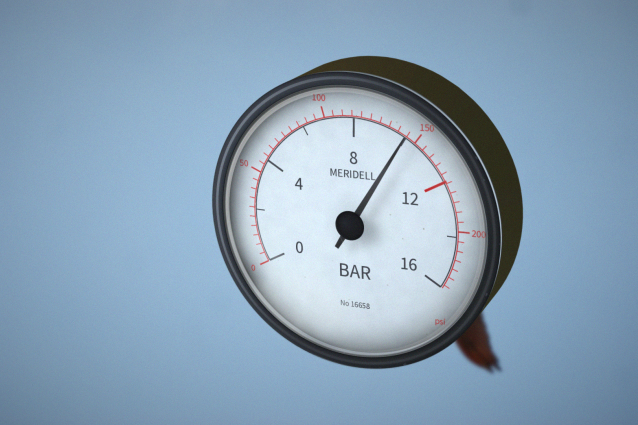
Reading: 10; bar
